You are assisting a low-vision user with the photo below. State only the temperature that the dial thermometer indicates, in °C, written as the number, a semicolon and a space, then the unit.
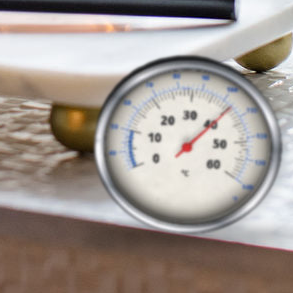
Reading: 40; °C
